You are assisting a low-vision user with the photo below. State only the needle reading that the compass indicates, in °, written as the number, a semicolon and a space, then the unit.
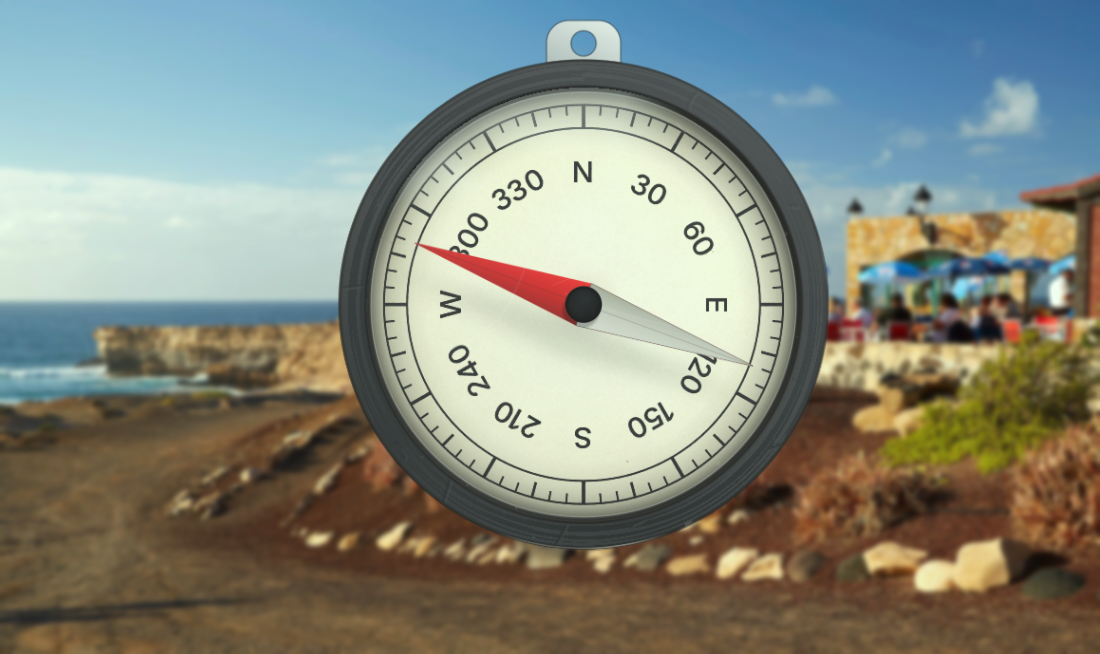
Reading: 290; °
